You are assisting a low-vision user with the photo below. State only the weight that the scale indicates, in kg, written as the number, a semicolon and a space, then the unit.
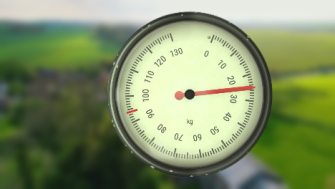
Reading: 25; kg
